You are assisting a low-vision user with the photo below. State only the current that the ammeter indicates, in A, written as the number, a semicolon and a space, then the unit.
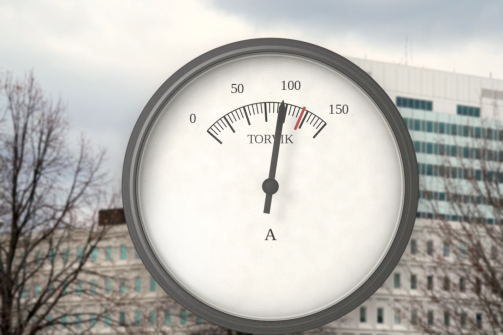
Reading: 95; A
